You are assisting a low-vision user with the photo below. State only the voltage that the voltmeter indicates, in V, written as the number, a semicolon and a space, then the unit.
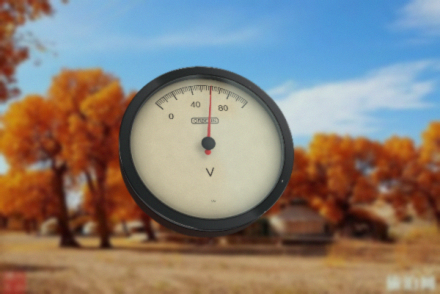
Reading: 60; V
